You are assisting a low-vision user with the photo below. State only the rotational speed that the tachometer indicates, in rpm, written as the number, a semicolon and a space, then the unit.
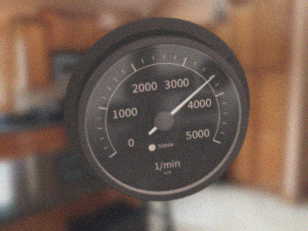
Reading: 3600; rpm
